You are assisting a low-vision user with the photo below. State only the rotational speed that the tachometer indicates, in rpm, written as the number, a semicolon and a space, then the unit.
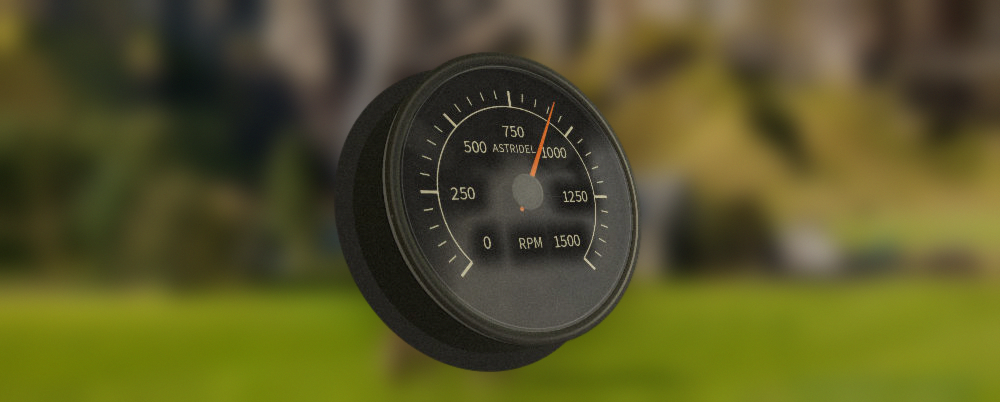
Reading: 900; rpm
